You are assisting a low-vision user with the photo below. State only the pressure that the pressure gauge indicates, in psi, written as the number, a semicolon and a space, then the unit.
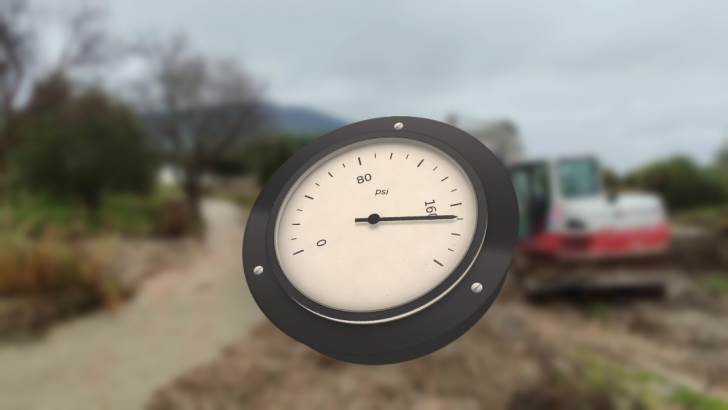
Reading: 170; psi
